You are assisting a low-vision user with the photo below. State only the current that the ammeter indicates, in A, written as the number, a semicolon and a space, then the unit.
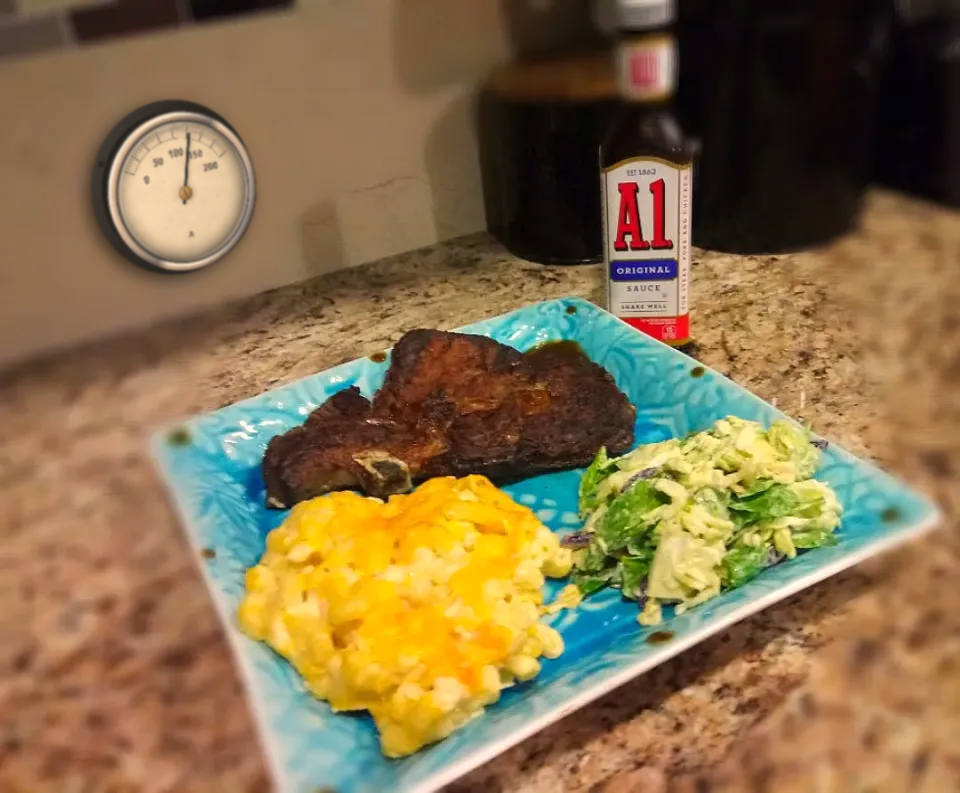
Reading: 125; A
